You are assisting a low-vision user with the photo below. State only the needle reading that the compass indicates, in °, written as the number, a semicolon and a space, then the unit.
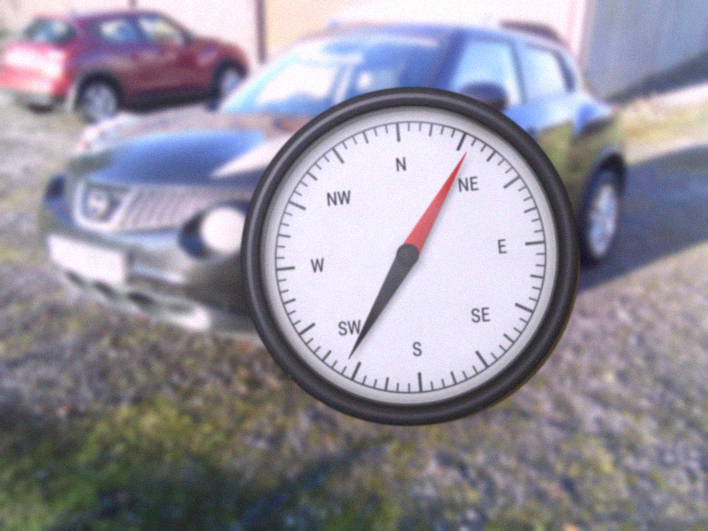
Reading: 35; °
